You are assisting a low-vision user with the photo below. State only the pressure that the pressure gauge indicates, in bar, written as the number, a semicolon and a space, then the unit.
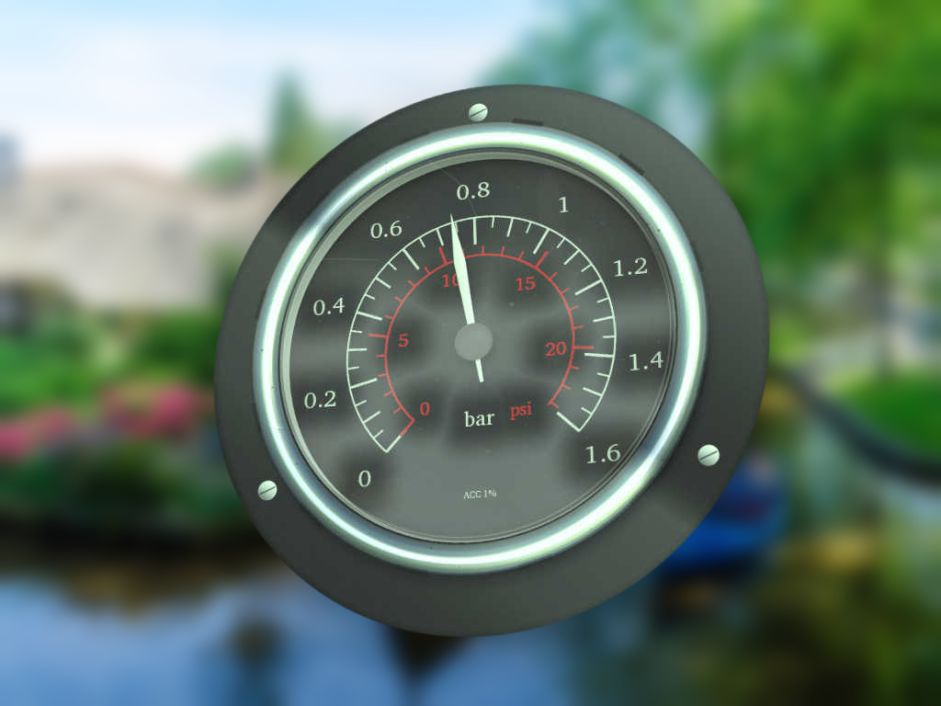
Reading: 0.75; bar
